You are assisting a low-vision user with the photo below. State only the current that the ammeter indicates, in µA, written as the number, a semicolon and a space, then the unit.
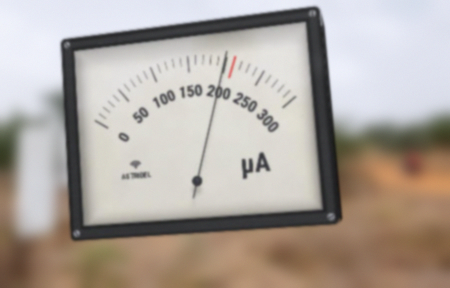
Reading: 200; µA
